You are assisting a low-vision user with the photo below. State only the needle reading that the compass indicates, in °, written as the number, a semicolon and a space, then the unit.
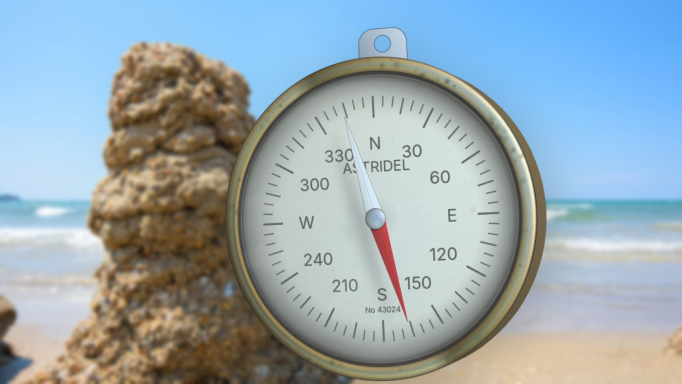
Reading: 165; °
